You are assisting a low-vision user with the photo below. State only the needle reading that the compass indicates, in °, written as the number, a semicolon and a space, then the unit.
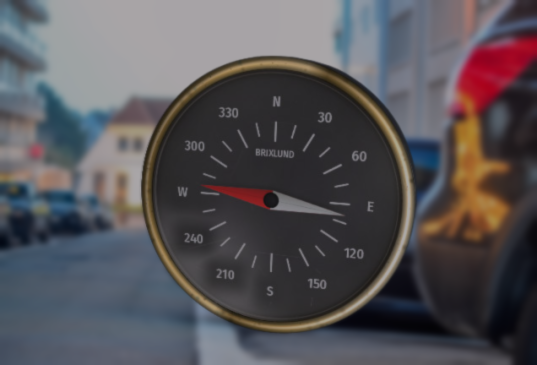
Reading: 277.5; °
